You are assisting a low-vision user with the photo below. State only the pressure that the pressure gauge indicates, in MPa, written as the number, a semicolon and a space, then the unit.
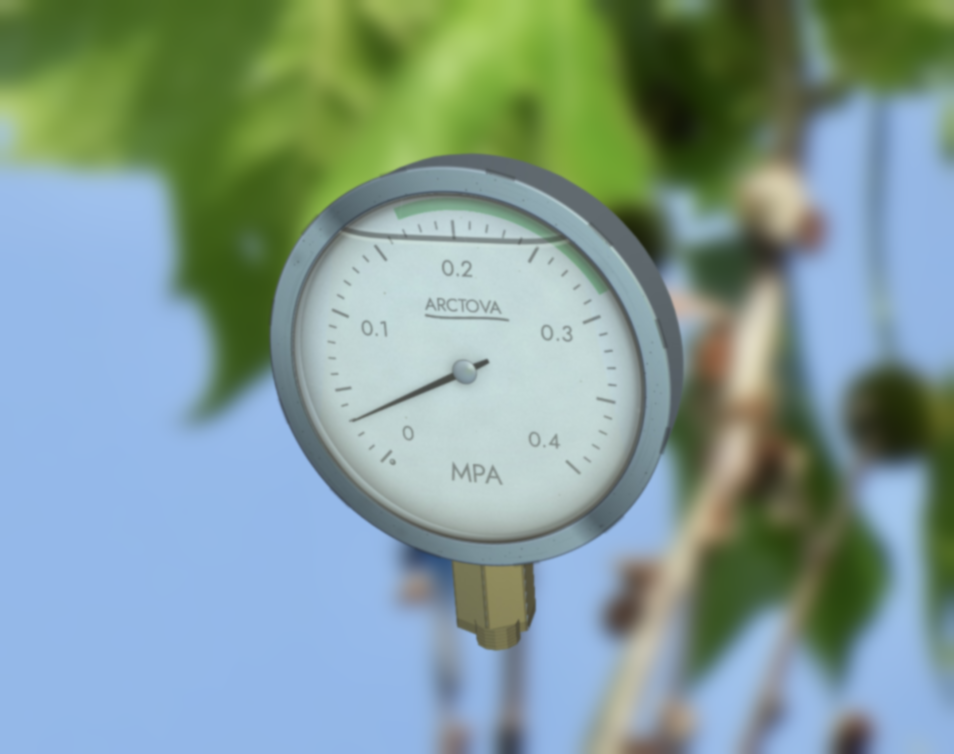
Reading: 0.03; MPa
